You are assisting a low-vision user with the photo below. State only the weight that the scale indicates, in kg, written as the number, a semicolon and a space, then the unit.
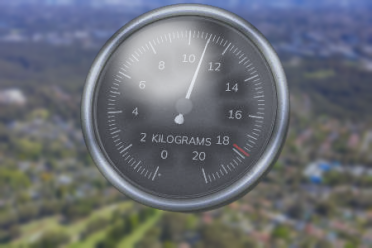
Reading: 11; kg
